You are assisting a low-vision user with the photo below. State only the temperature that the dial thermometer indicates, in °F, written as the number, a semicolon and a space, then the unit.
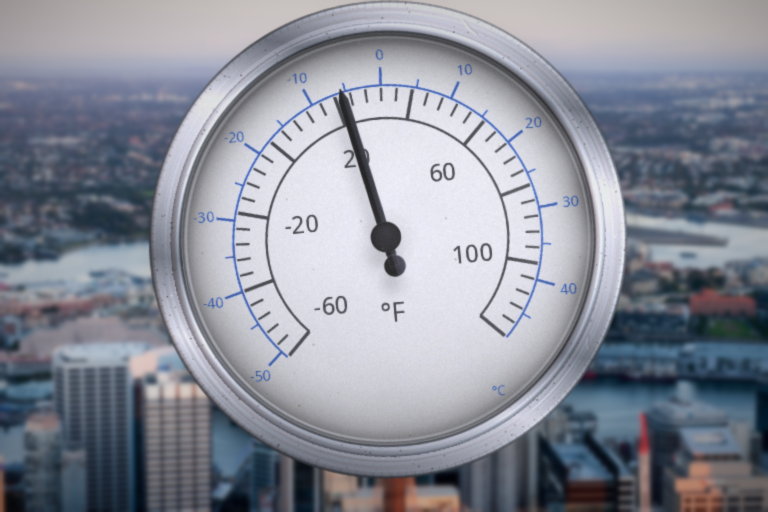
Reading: 22; °F
